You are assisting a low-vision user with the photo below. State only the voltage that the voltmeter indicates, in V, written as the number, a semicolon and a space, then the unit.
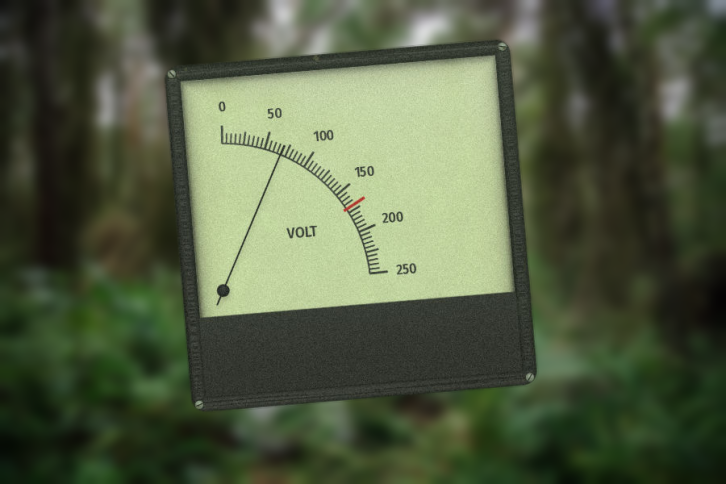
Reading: 70; V
